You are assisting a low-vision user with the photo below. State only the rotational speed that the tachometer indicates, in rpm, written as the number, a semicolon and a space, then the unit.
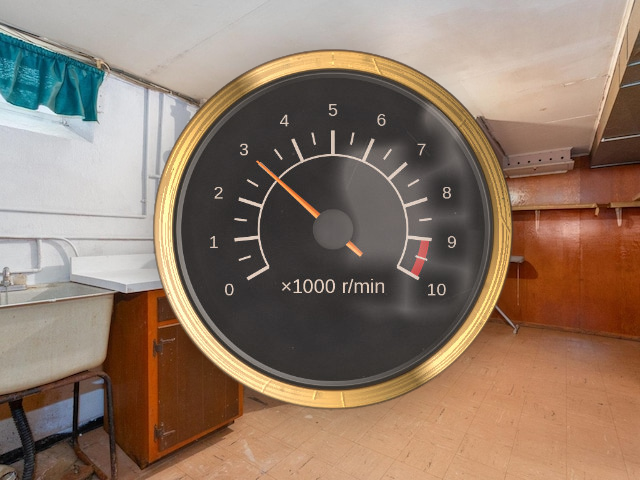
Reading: 3000; rpm
